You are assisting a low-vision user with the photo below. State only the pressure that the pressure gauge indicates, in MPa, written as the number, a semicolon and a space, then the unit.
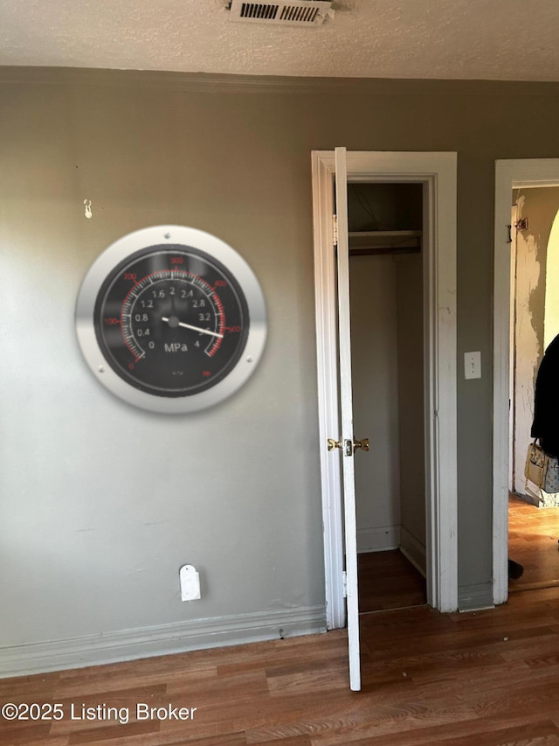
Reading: 3.6; MPa
